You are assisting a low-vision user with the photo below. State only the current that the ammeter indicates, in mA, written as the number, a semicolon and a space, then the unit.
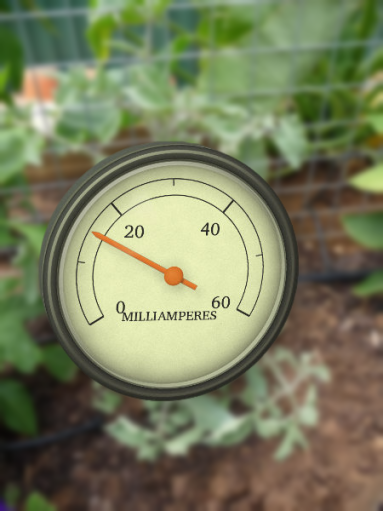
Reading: 15; mA
